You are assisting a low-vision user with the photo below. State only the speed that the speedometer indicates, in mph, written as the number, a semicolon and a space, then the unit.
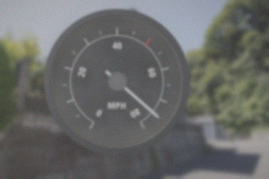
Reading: 75; mph
